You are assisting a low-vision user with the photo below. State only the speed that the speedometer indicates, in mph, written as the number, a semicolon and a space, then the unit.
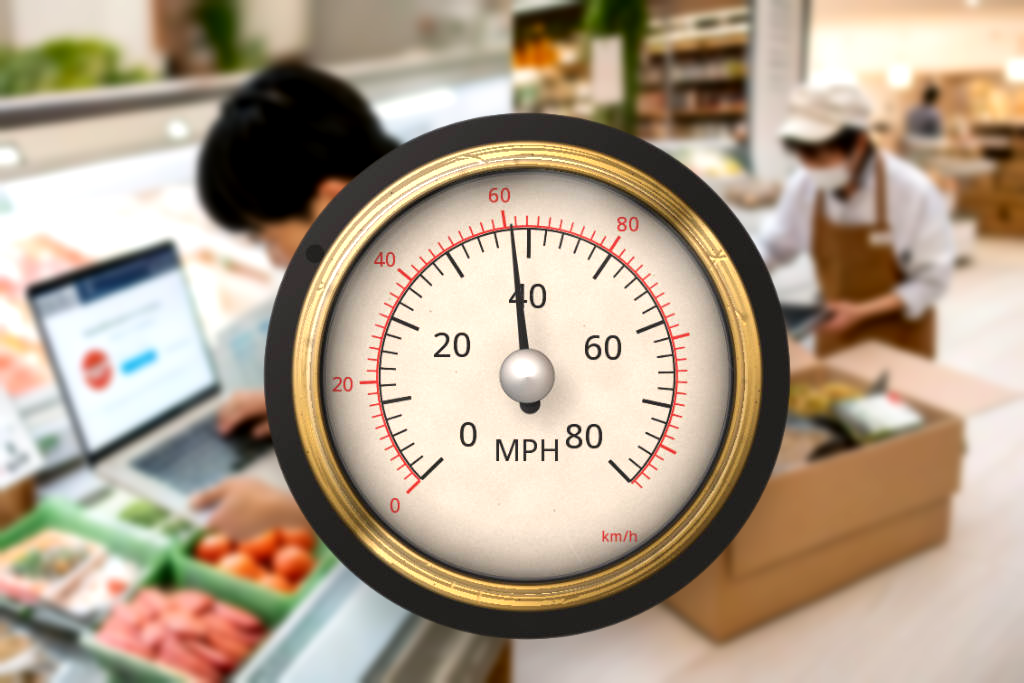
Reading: 38; mph
